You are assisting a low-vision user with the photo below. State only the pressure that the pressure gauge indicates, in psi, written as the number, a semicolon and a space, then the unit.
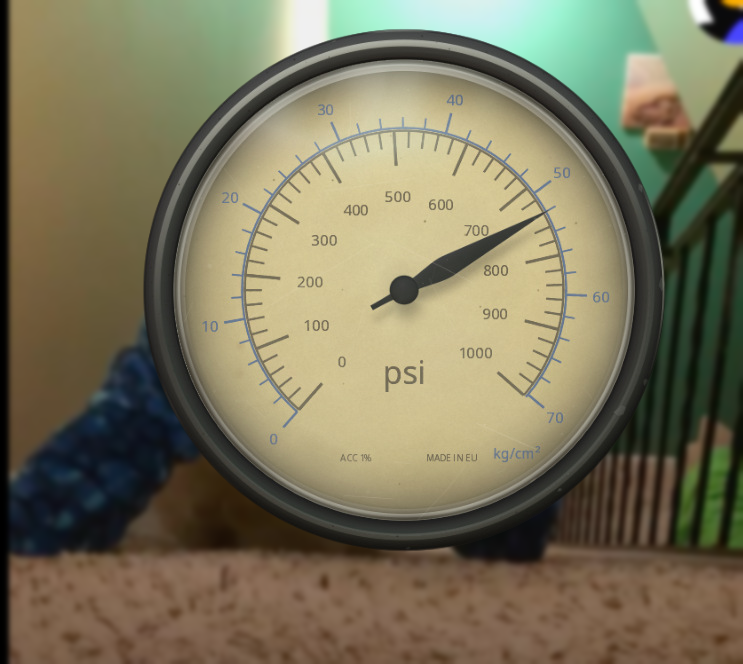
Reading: 740; psi
